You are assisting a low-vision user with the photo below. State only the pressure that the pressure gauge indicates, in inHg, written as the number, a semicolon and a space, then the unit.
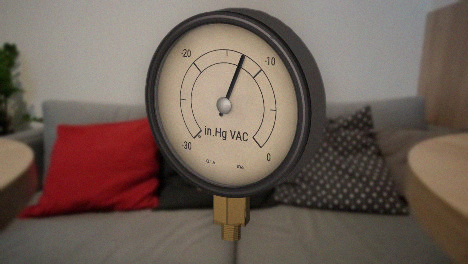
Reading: -12.5; inHg
